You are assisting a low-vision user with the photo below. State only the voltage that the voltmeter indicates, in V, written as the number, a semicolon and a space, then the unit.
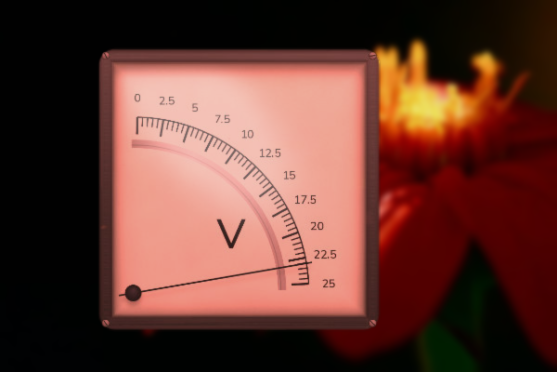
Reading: 23; V
